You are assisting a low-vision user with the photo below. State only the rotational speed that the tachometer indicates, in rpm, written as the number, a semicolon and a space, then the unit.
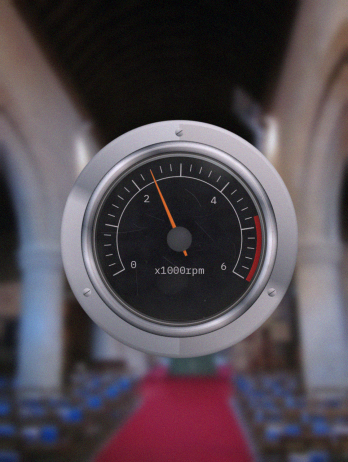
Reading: 2400; rpm
